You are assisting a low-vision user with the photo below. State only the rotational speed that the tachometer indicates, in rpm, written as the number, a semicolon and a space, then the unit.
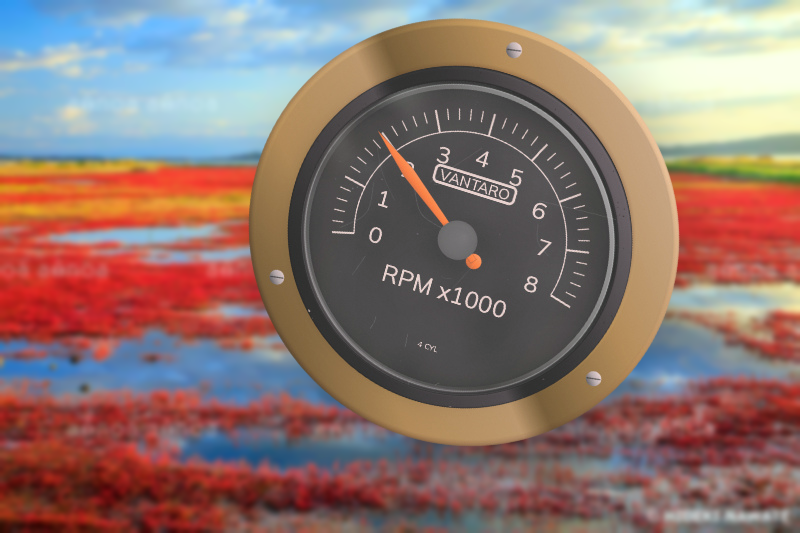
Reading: 2000; rpm
